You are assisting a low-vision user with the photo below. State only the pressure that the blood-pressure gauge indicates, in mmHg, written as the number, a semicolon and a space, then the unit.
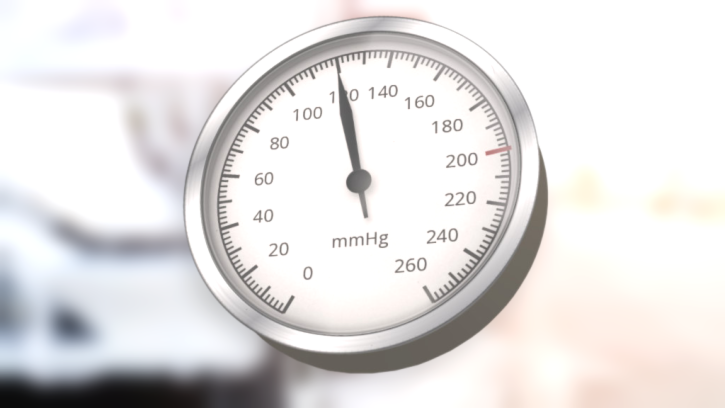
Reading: 120; mmHg
